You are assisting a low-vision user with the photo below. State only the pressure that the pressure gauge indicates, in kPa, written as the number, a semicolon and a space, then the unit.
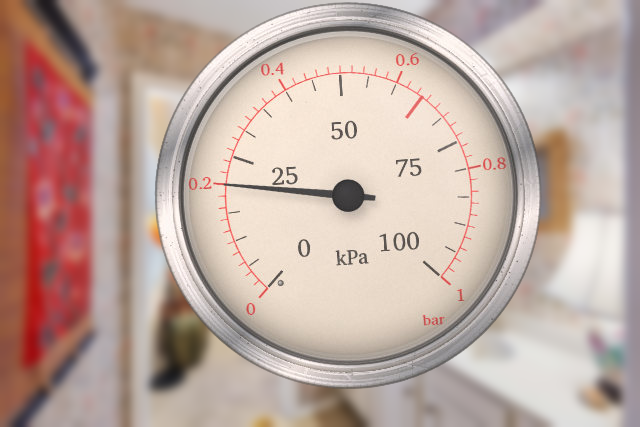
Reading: 20; kPa
